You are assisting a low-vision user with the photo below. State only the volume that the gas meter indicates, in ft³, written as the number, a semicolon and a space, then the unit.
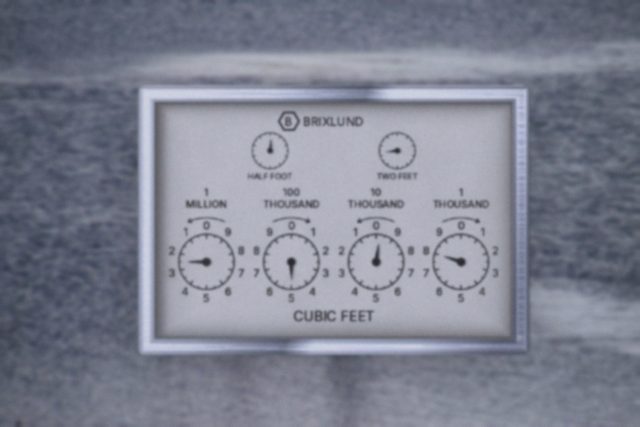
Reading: 249800; ft³
